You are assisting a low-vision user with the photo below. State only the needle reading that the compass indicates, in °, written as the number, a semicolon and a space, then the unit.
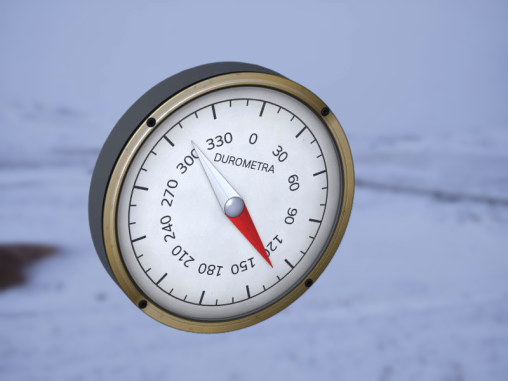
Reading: 130; °
